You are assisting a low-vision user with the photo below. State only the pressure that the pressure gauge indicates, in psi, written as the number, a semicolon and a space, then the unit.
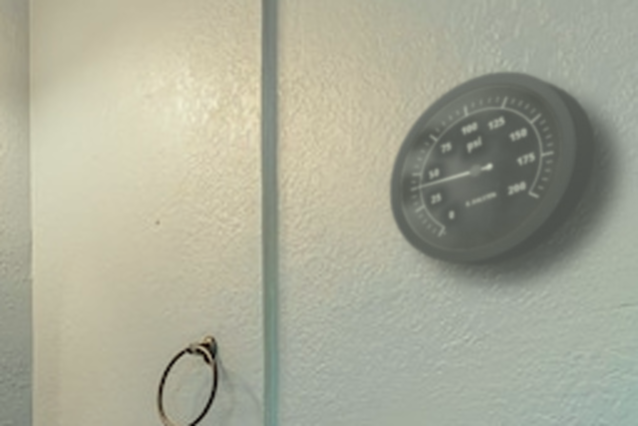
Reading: 40; psi
